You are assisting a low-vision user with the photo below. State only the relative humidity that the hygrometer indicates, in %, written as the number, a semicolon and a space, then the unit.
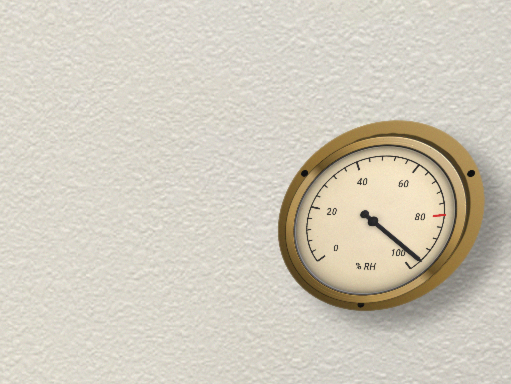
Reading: 96; %
